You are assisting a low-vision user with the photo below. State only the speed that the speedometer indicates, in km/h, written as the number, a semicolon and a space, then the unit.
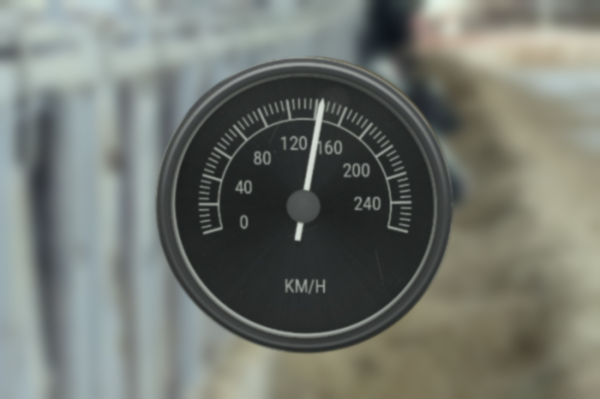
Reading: 144; km/h
